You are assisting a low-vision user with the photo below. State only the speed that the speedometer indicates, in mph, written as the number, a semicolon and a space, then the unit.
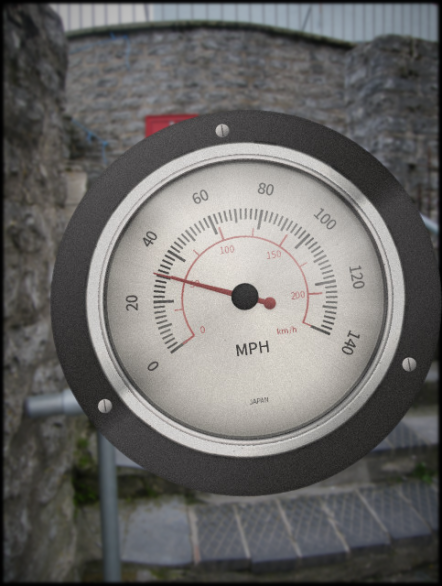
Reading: 30; mph
